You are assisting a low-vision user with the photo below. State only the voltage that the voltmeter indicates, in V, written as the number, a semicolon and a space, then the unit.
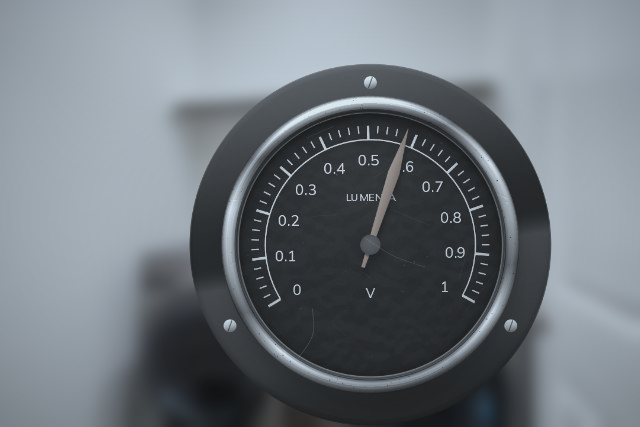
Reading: 0.58; V
